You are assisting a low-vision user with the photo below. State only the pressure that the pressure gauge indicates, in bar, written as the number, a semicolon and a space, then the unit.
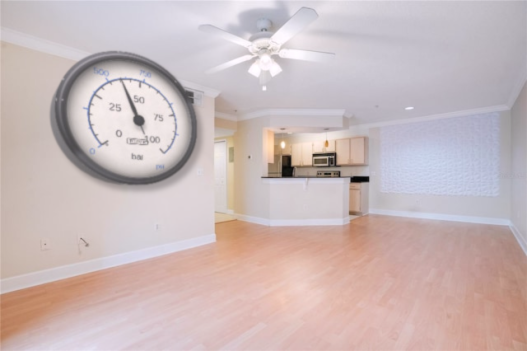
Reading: 40; bar
